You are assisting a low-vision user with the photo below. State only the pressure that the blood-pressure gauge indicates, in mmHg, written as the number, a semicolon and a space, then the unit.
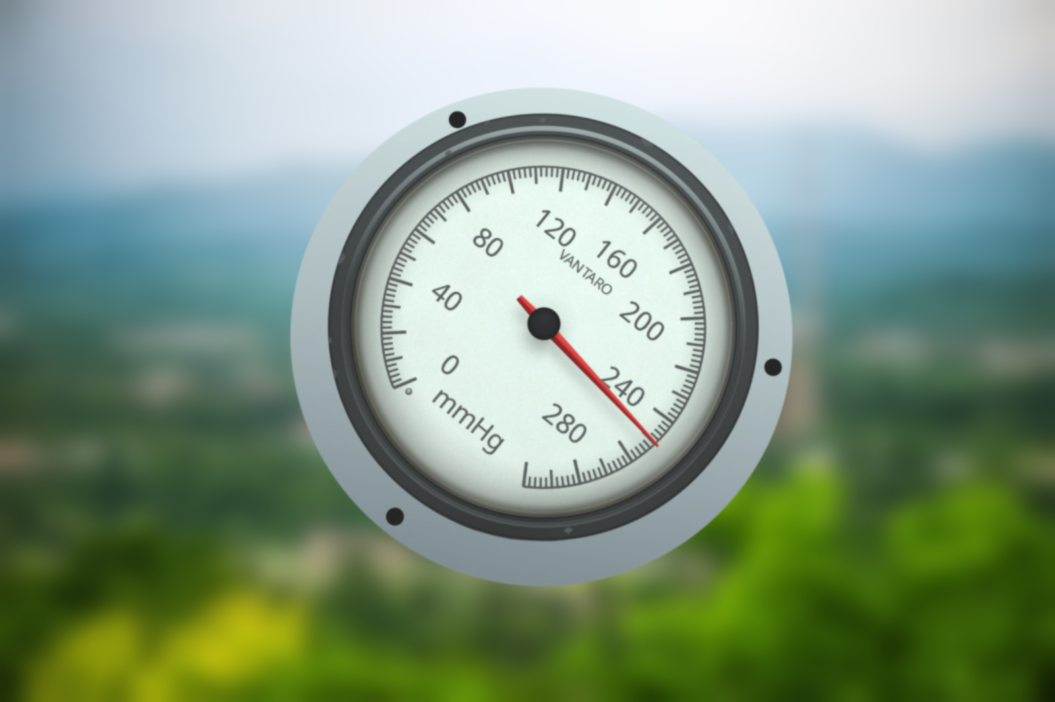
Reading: 250; mmHg
